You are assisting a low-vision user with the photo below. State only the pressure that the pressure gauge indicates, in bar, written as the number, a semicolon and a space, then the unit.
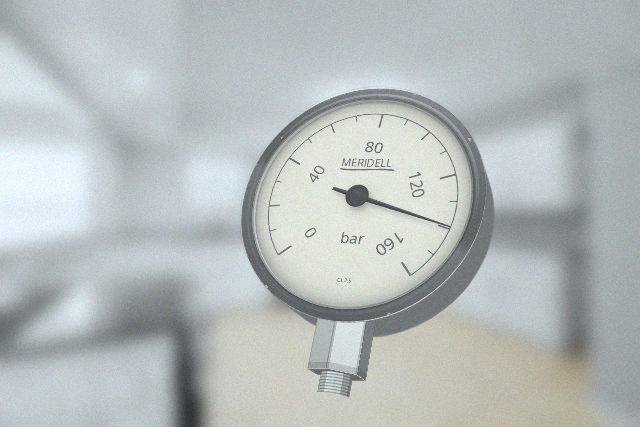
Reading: 140; bar
